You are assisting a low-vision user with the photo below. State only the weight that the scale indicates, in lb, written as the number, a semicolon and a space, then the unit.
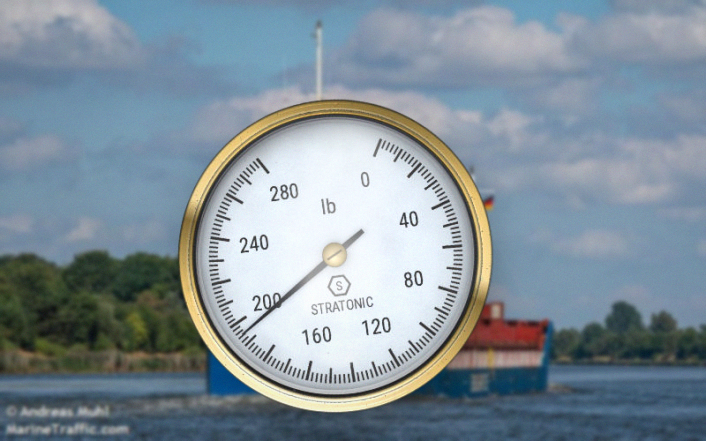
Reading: 194; lb
